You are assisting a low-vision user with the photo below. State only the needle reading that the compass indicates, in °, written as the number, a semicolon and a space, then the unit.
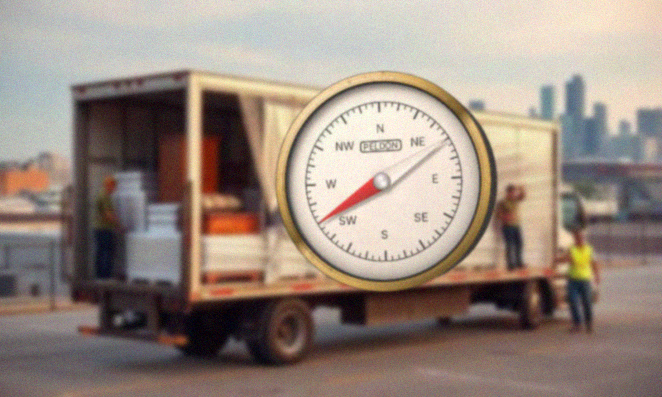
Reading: 240; °
